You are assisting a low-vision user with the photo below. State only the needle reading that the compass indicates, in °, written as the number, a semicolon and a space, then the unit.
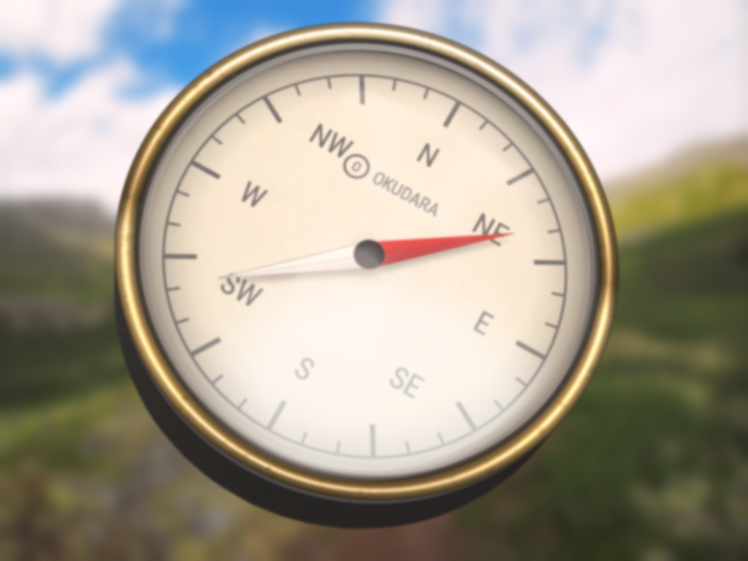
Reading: 50; °
